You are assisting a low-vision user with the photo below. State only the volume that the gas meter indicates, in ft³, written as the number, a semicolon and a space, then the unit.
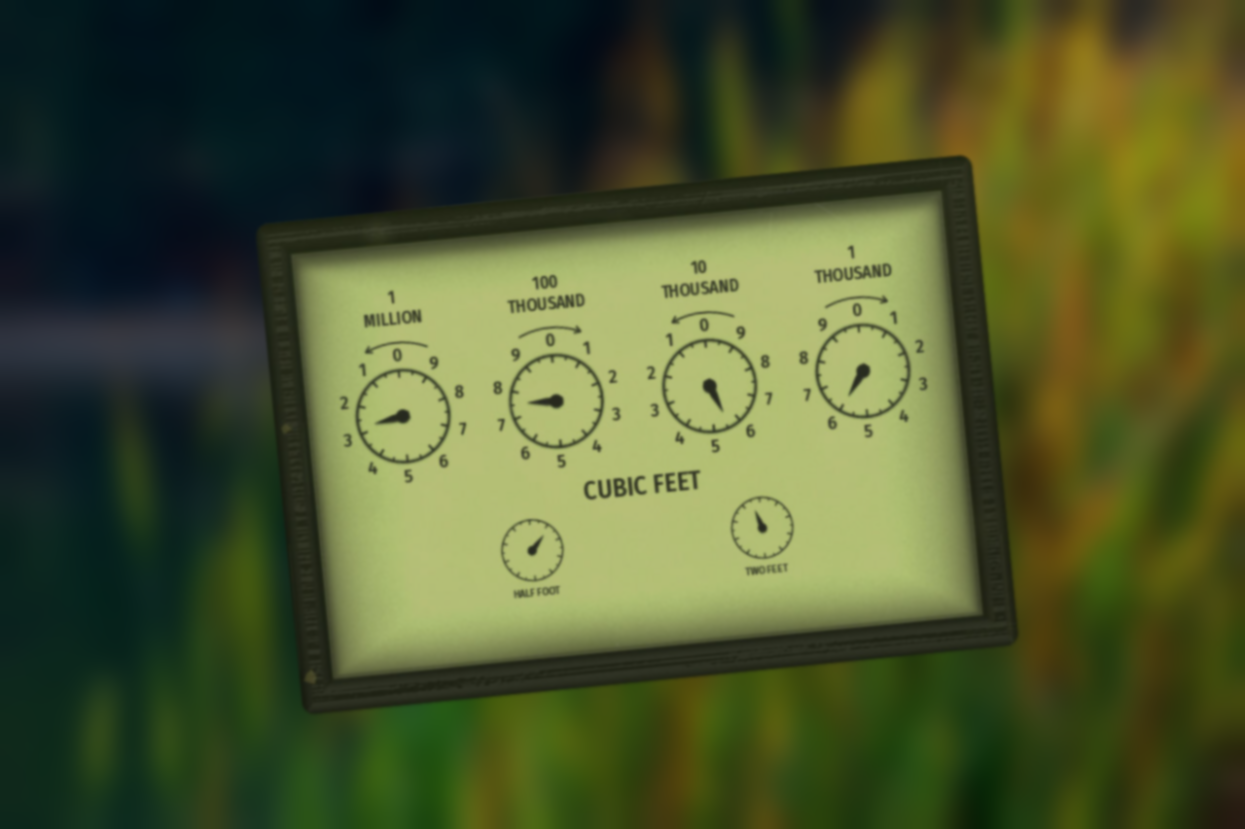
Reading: 275600; ft³
